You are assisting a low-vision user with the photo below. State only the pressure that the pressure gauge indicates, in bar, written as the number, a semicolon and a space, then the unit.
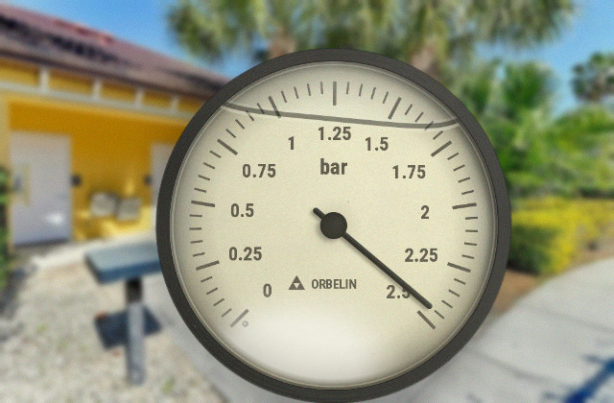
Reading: 2.45; bar
